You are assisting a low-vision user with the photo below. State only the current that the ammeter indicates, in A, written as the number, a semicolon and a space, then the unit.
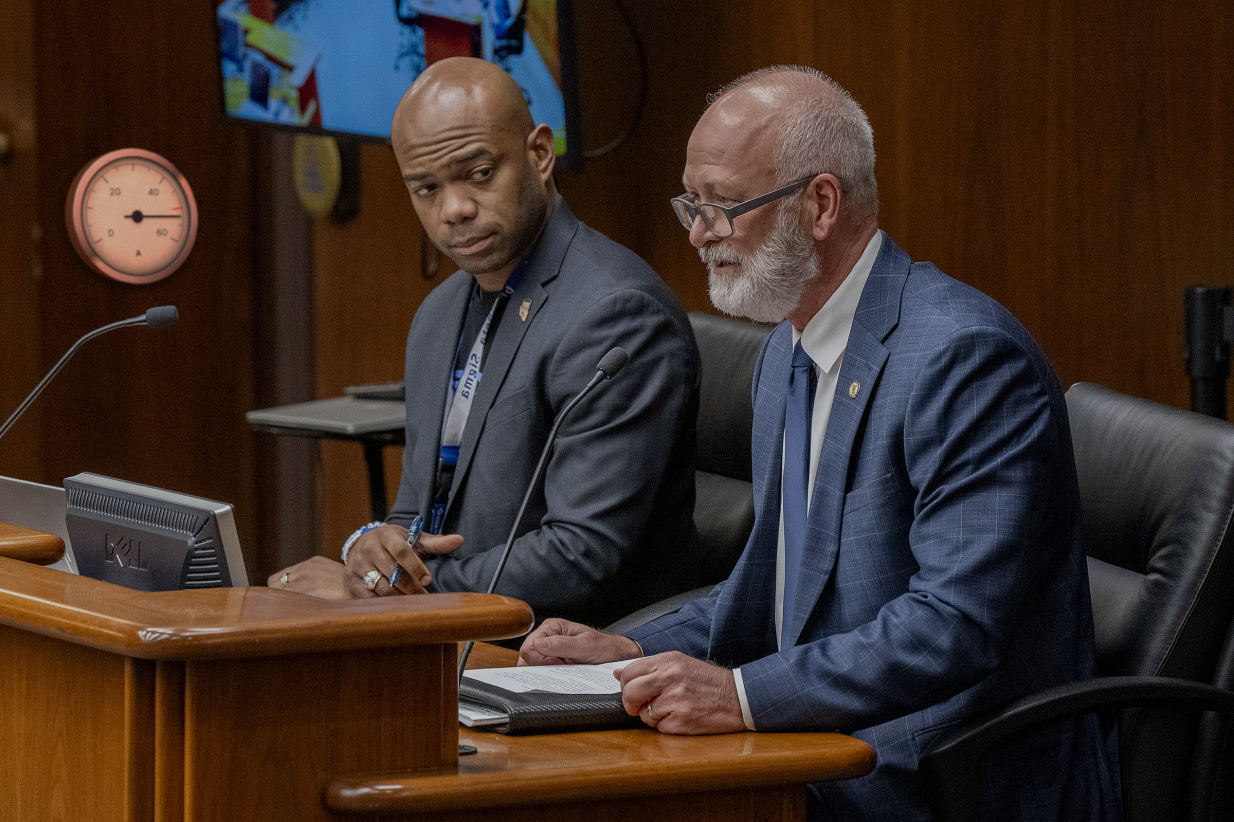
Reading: 52.5; A
